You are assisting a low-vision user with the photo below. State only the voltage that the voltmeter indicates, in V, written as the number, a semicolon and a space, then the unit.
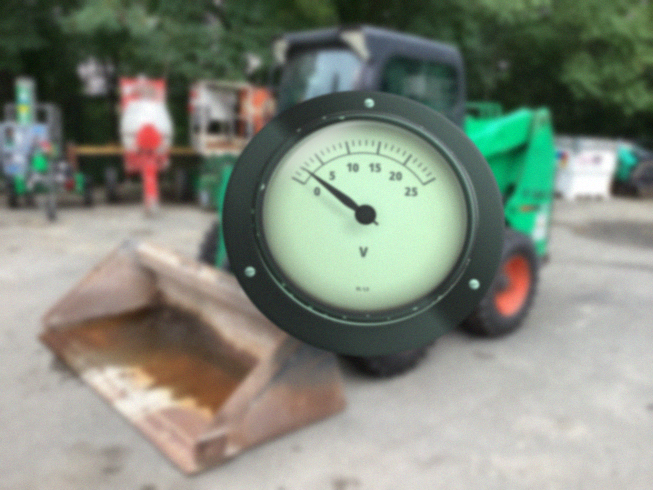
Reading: 2; V
